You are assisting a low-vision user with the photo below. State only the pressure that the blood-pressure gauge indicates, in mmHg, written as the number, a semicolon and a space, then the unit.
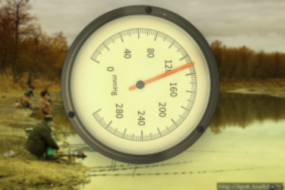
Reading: 130; mmHg
